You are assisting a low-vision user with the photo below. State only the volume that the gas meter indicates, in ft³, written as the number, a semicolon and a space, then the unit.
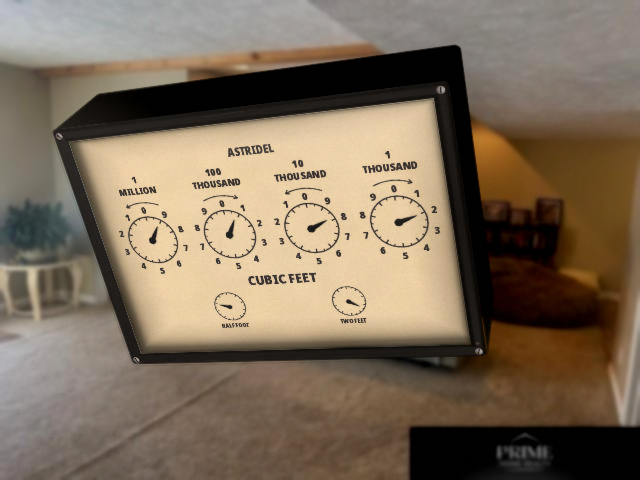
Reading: 908200; ft³
